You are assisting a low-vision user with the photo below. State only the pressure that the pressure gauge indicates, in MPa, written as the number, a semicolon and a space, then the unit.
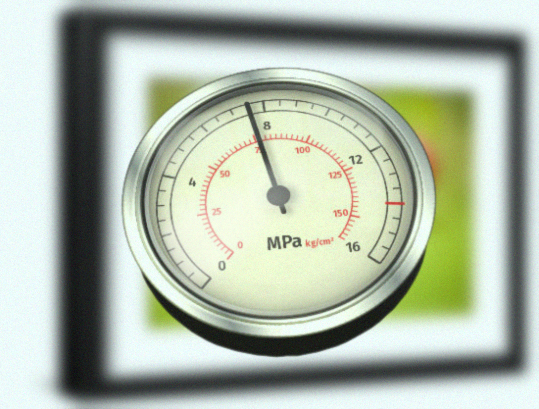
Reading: 7.5; MPa
